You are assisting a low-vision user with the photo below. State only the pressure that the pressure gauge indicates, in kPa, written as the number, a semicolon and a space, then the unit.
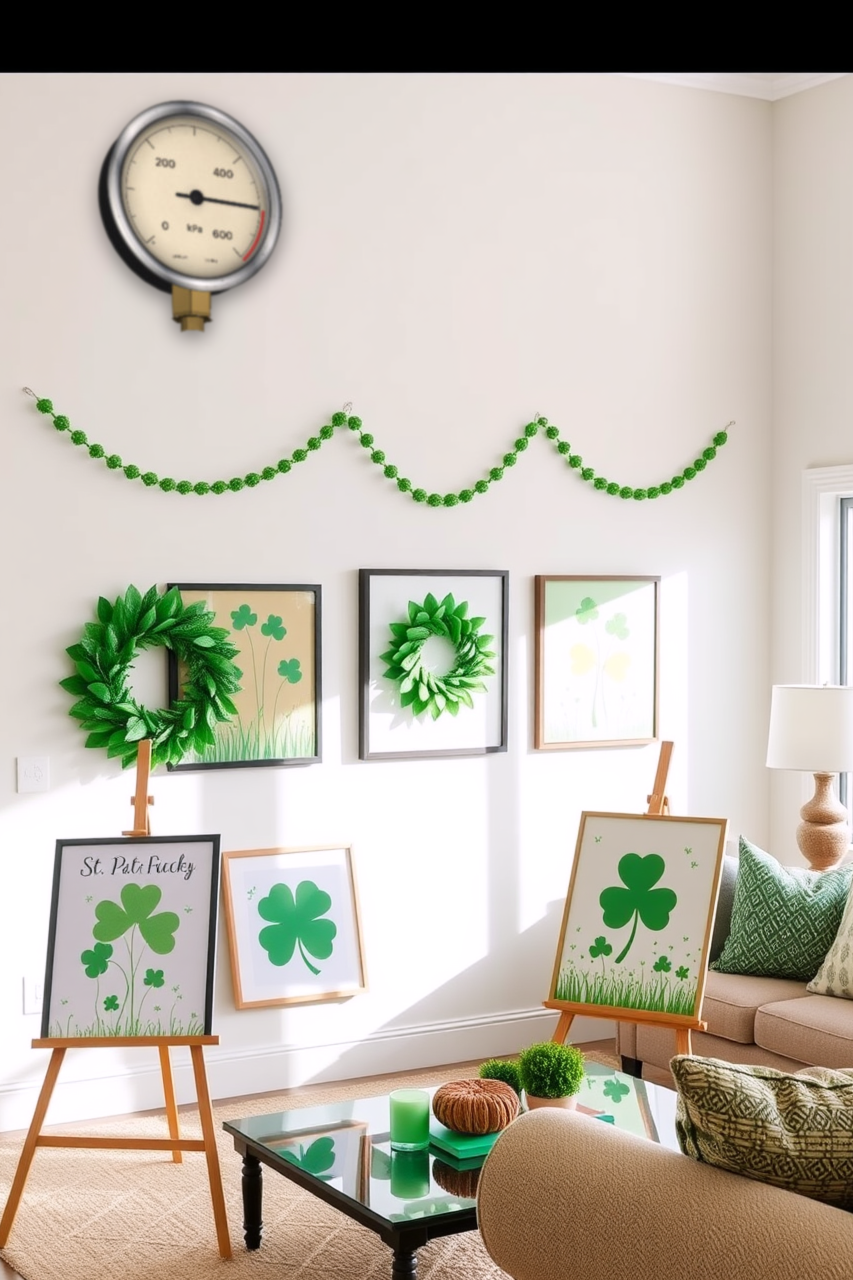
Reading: 500; kPa
